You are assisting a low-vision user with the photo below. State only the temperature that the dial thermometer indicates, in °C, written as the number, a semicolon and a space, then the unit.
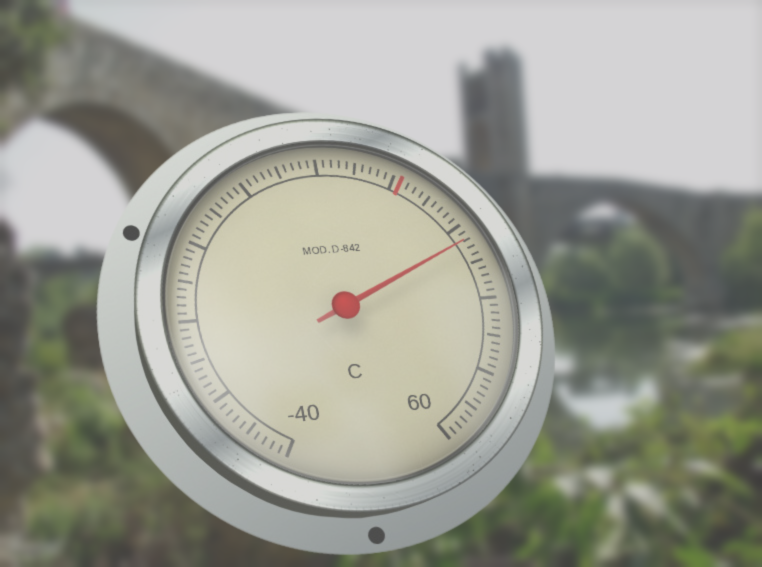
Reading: 32; °C
